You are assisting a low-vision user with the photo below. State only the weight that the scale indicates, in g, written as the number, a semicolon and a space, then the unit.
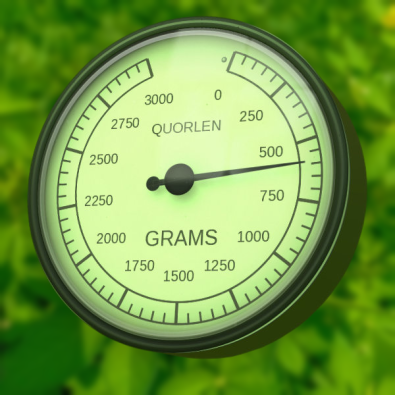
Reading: 600; g
